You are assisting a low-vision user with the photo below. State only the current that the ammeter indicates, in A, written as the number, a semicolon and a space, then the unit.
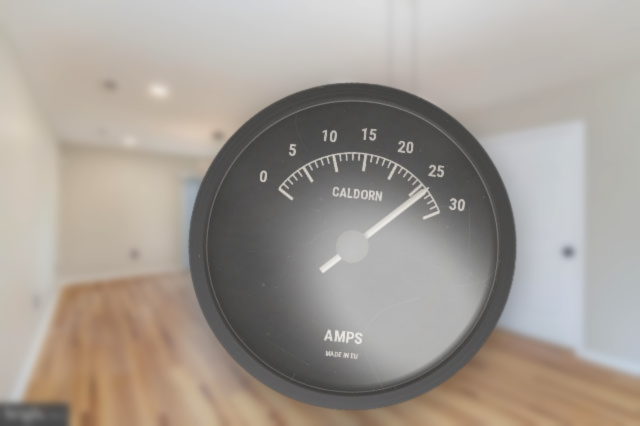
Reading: 26; A
